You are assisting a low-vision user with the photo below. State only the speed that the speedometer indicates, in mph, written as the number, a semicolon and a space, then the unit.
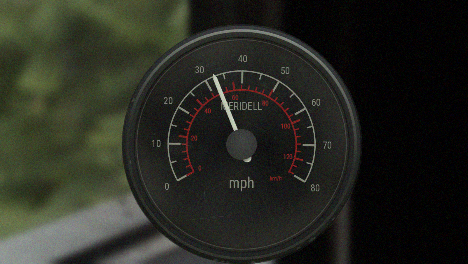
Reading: 32.5; mph
